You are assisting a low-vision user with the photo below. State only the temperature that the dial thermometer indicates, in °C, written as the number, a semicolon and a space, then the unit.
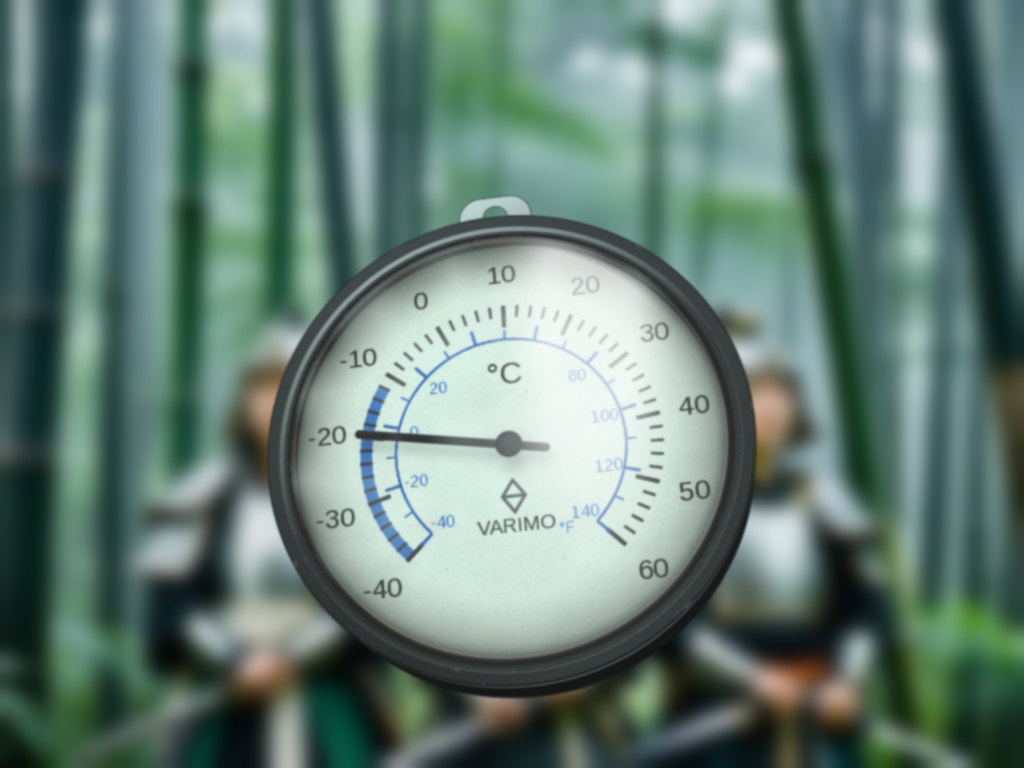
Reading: -20; °C
